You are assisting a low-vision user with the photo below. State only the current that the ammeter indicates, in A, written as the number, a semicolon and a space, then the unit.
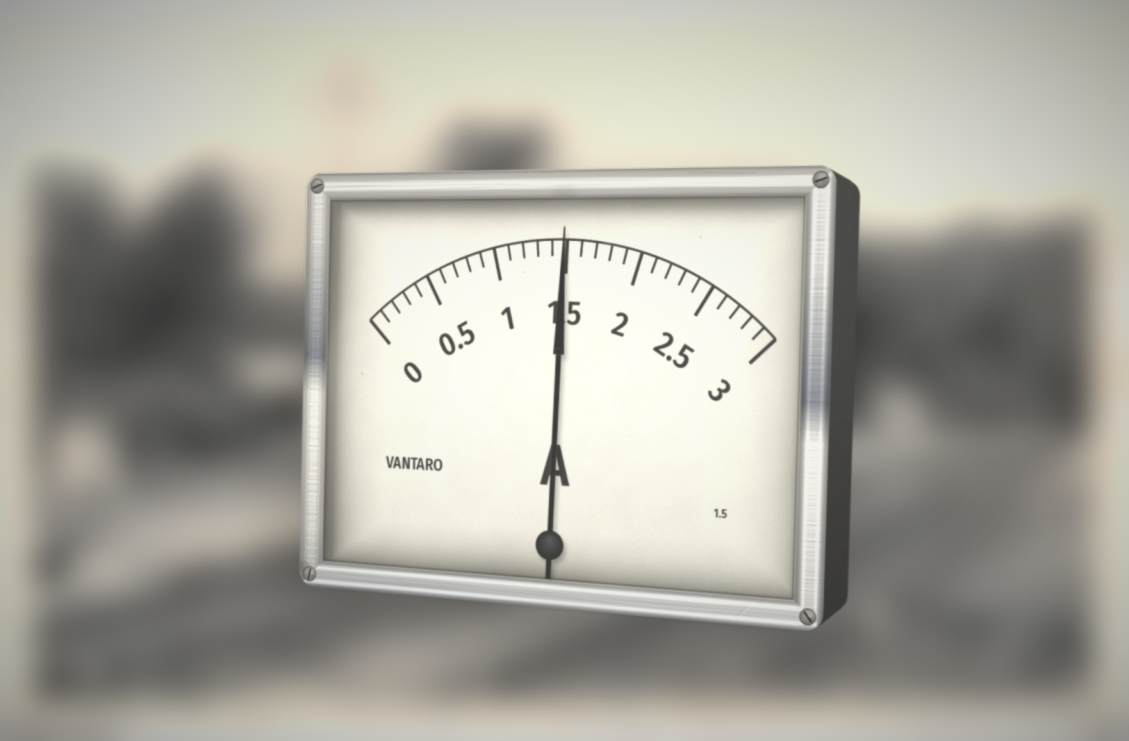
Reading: 1.5; A
